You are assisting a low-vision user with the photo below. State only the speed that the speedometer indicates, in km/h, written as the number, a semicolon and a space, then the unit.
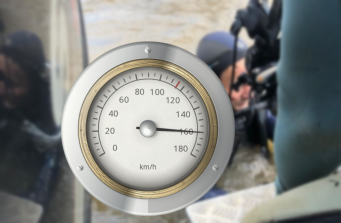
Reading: 160; km/h
